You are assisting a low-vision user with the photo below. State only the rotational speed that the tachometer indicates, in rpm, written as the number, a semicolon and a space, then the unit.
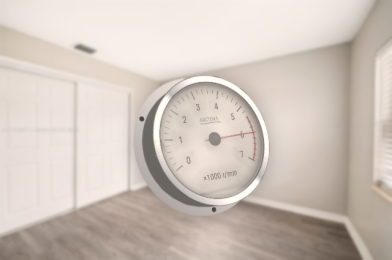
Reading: 6000; rpm
